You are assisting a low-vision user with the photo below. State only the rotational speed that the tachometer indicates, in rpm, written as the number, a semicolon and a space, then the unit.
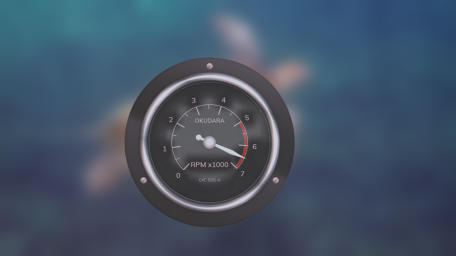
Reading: 6500; rpm
